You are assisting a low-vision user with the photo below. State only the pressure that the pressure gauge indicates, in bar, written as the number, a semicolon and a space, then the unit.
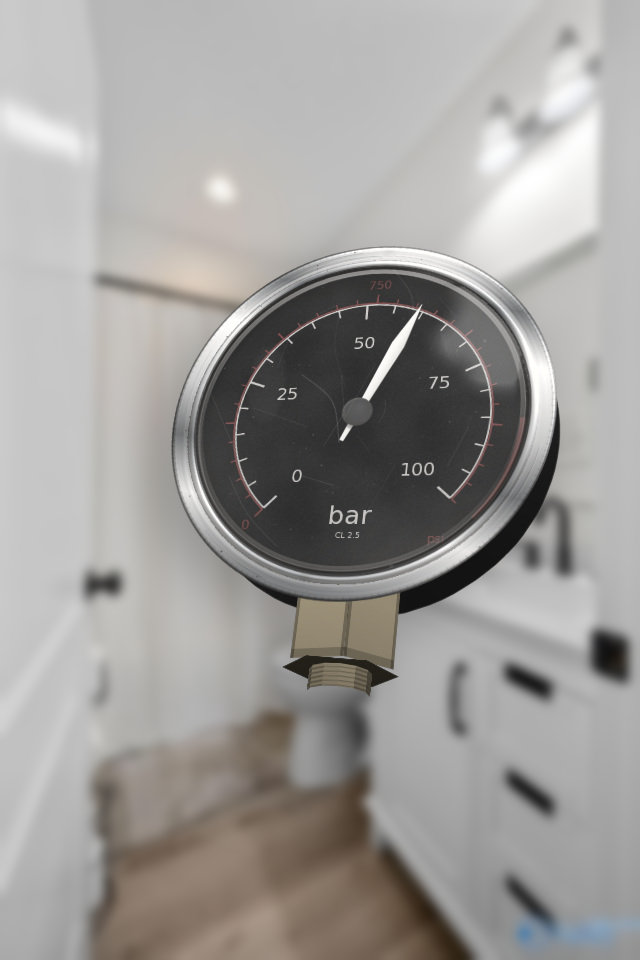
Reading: 60; bar
